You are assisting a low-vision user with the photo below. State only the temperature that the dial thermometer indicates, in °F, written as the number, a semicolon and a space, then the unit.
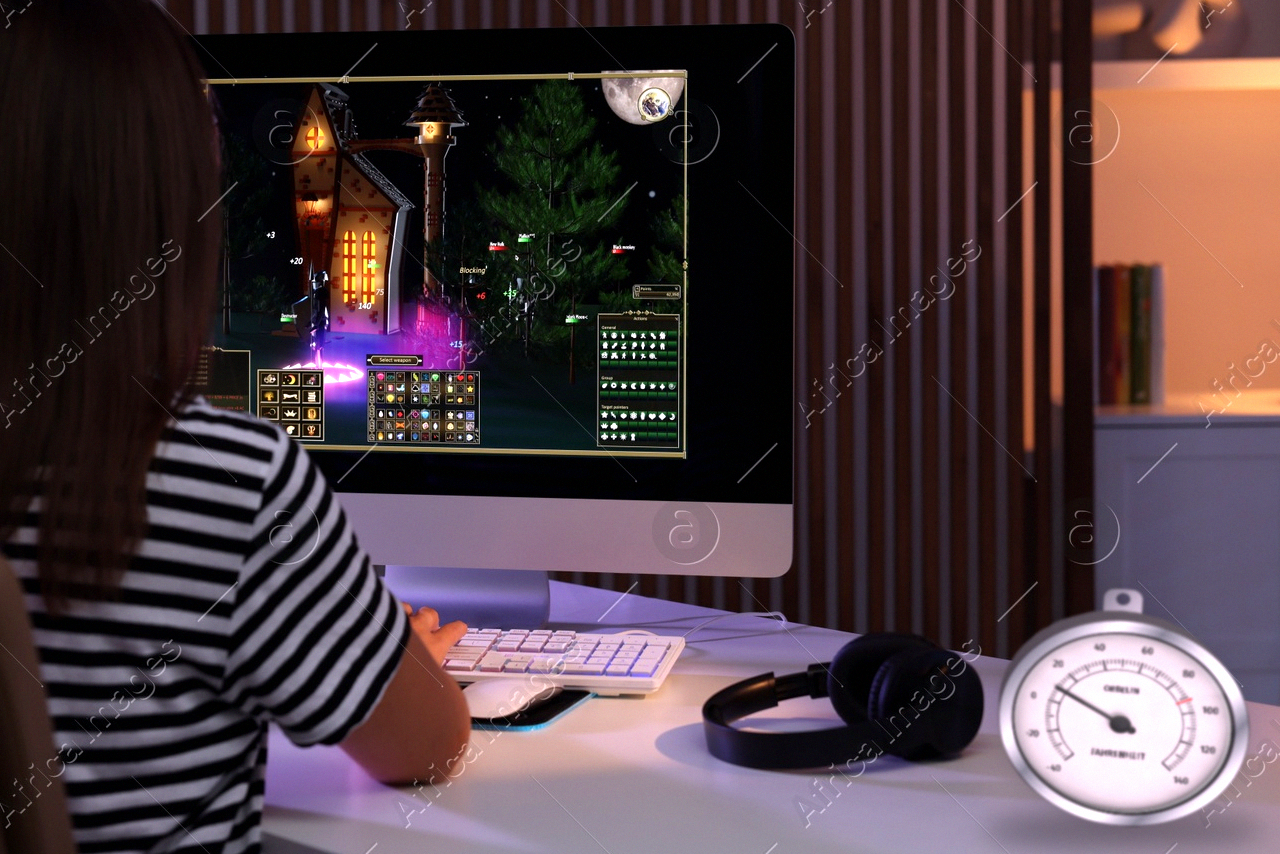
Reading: 10; °F
